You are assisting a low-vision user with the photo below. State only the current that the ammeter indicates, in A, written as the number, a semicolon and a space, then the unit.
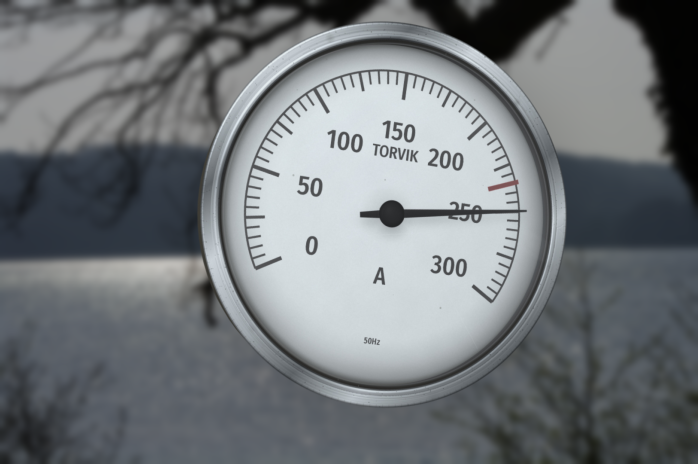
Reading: 250; A
